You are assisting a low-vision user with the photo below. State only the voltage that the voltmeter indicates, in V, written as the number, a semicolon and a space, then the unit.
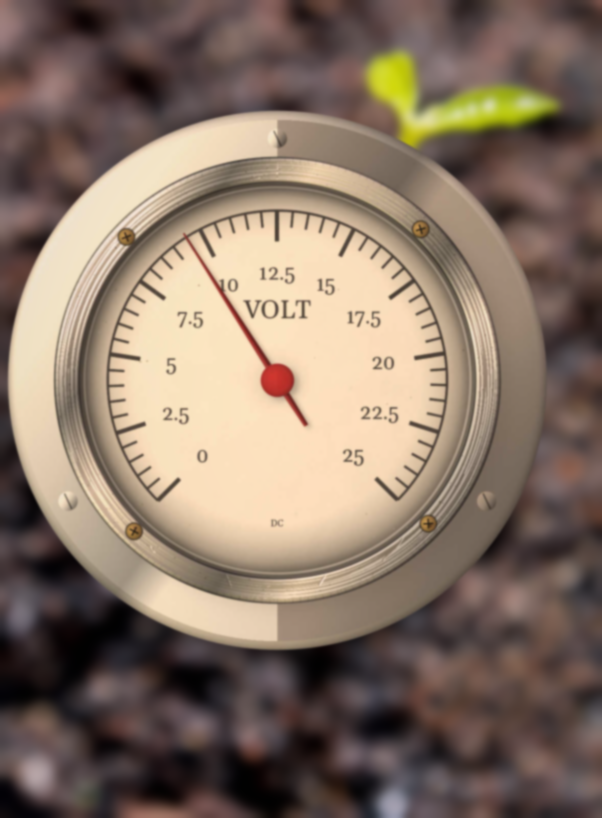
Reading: 9.5; V
